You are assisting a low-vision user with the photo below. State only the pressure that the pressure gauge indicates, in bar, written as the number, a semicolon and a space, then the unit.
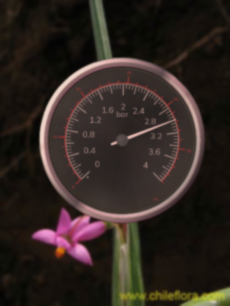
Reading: 3; bar
